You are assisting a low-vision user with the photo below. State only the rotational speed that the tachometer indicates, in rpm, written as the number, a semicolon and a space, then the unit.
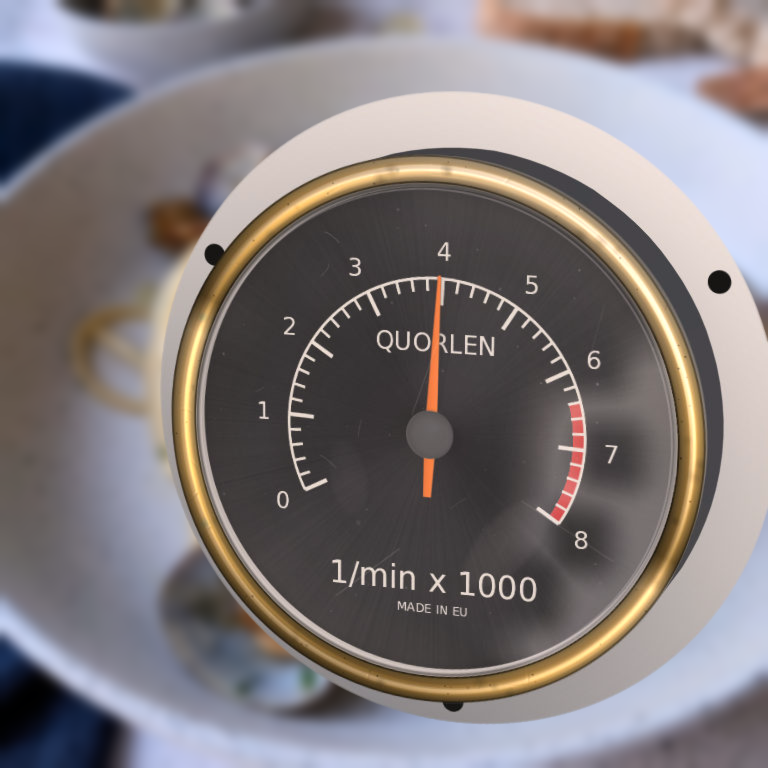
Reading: 4000; rpm
